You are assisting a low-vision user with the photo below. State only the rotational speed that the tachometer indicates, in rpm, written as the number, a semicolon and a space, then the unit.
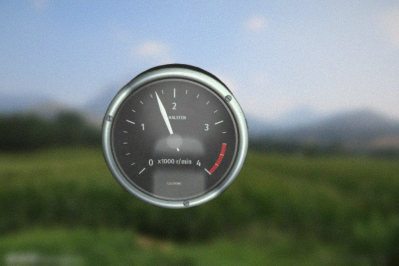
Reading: 1700; rpm
